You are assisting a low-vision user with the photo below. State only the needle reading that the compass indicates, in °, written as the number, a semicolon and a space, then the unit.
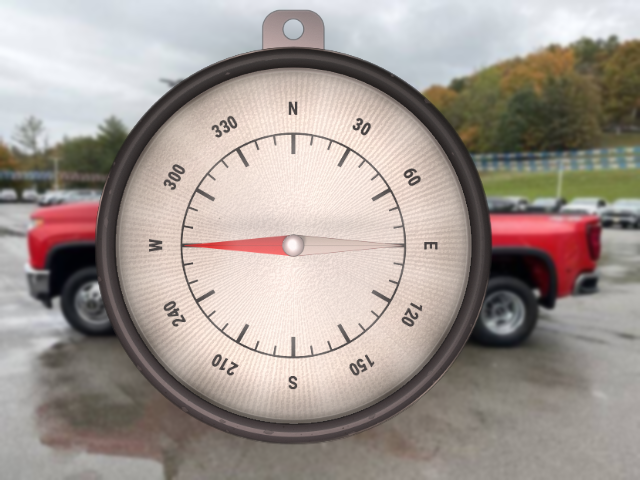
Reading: 270; °
